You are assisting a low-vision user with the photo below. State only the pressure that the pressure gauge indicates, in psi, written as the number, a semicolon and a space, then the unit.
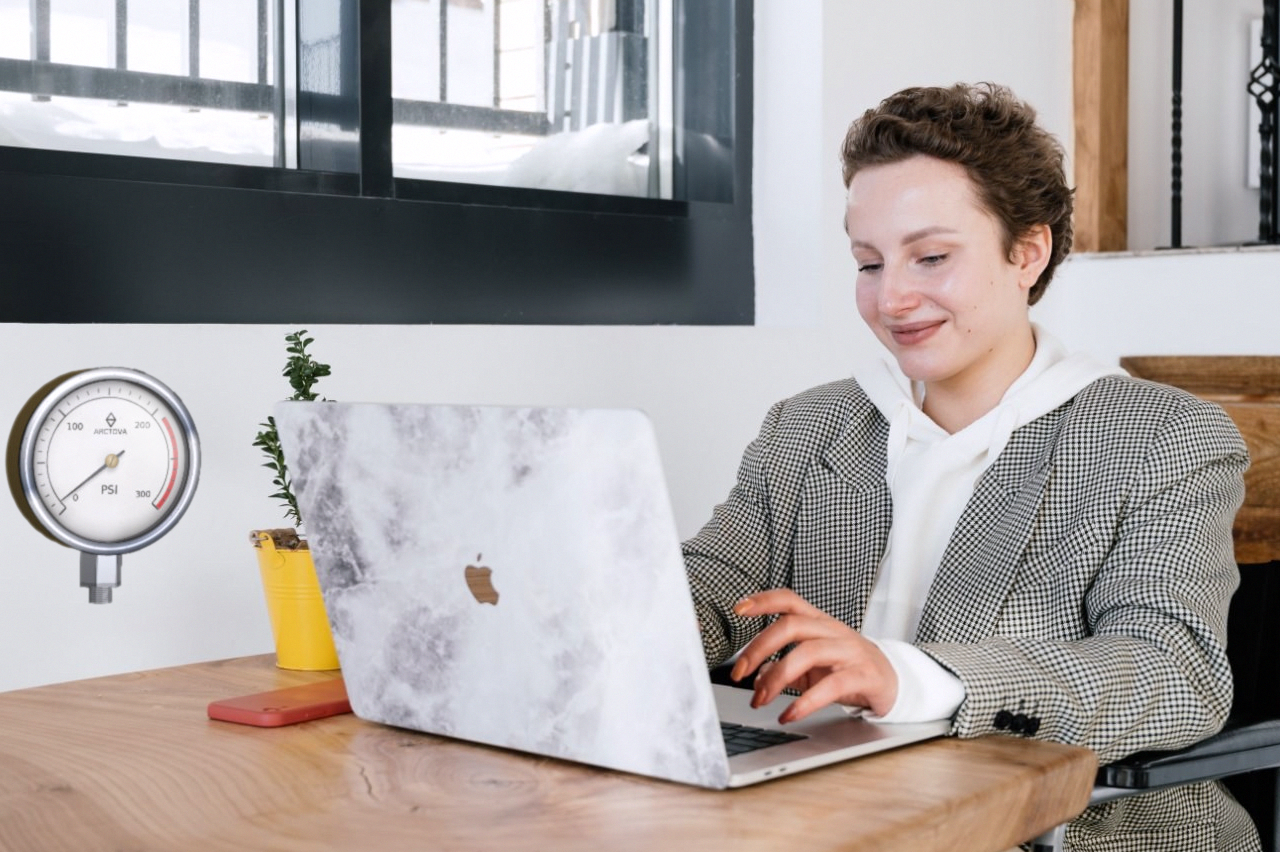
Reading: 10; psi
